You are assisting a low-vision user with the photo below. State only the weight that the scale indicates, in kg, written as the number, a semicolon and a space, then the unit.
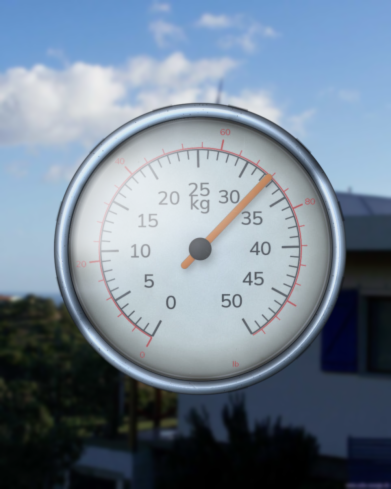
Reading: 32.5; kg
